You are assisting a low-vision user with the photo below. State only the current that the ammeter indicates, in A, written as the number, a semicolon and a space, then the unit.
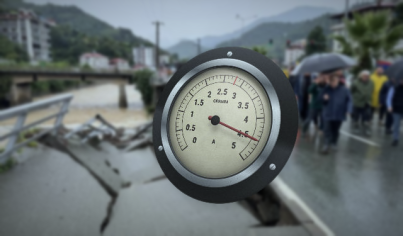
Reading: 4.5; A
